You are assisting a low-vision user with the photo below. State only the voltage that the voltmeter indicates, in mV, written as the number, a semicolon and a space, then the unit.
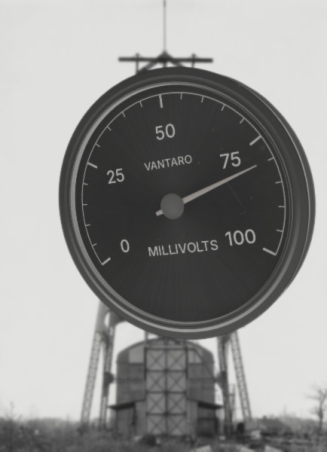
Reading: 80; mV
